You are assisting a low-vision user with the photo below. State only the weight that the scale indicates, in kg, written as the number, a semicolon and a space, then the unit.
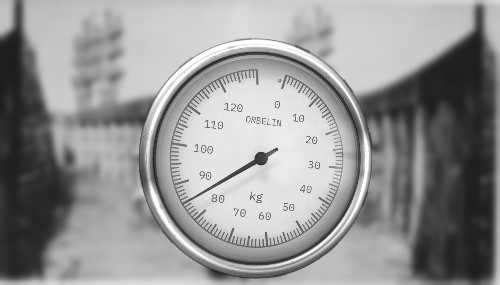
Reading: 85; kg
